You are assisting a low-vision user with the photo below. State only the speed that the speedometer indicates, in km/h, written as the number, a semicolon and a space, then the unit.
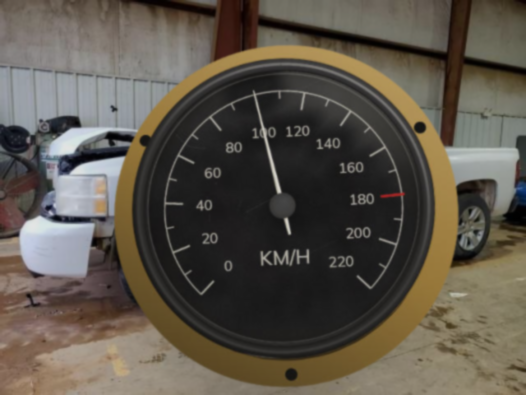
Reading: 100; km/h
